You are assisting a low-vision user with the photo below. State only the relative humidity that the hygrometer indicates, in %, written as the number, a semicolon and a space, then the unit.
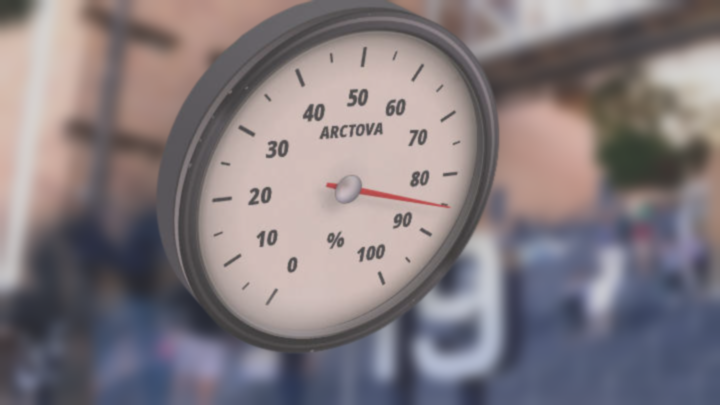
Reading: 85; %
